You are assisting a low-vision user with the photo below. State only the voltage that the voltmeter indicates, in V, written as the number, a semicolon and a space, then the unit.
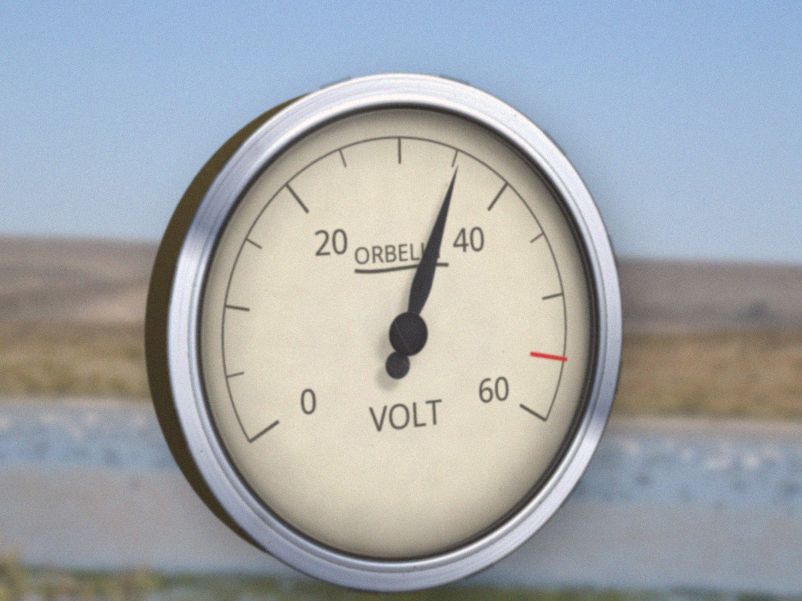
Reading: 35; V
